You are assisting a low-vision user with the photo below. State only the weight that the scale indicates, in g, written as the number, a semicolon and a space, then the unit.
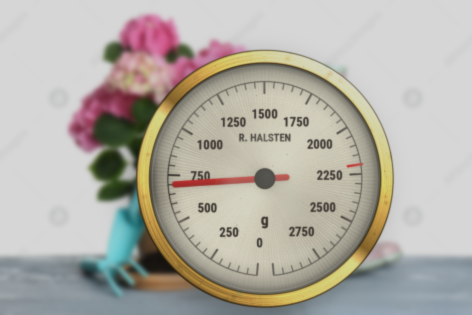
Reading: 700; g
